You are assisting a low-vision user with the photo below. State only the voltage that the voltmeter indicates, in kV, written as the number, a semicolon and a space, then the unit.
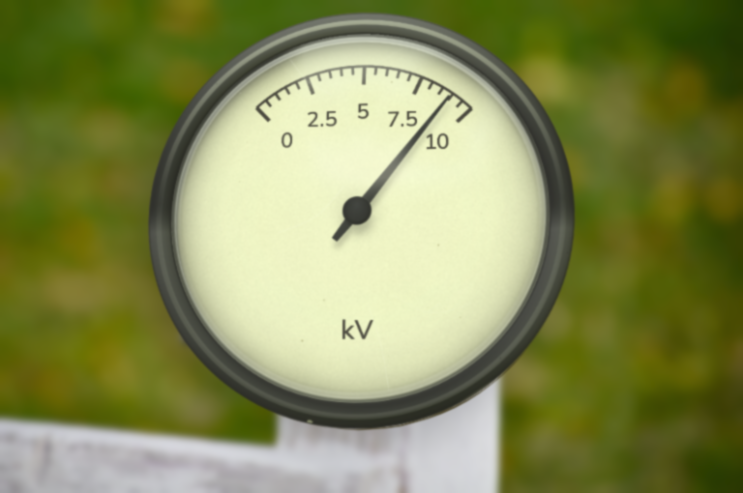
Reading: 9; kV
